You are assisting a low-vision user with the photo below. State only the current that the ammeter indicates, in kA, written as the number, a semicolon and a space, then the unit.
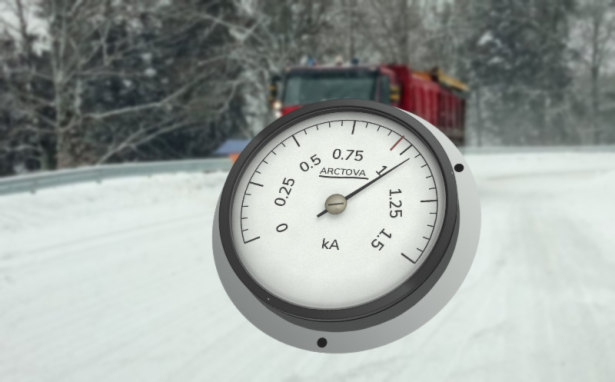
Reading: 1.05; kA
